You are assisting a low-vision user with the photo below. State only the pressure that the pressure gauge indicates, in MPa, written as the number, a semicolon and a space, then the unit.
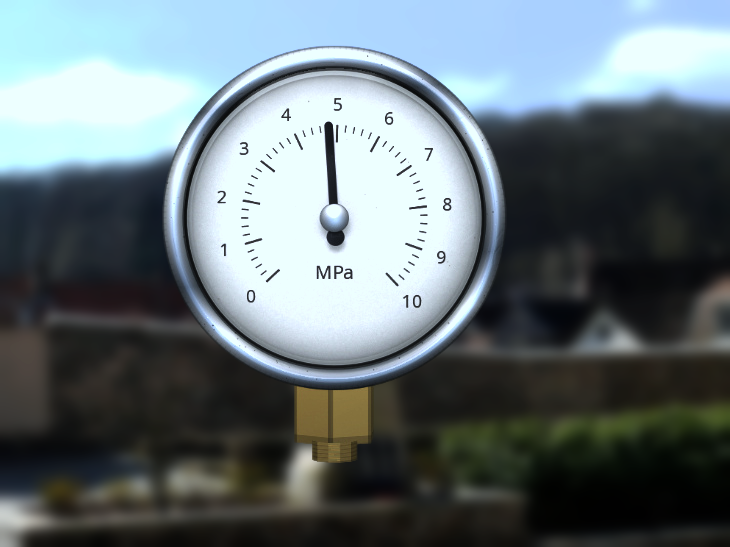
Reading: 4.8; MPa
